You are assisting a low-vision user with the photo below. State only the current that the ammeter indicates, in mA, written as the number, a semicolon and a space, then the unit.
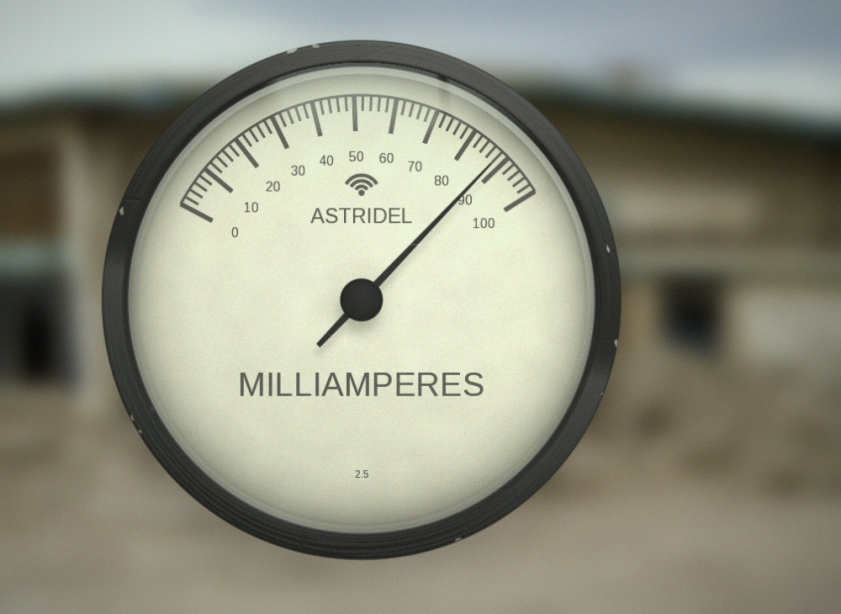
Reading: 88; mA
